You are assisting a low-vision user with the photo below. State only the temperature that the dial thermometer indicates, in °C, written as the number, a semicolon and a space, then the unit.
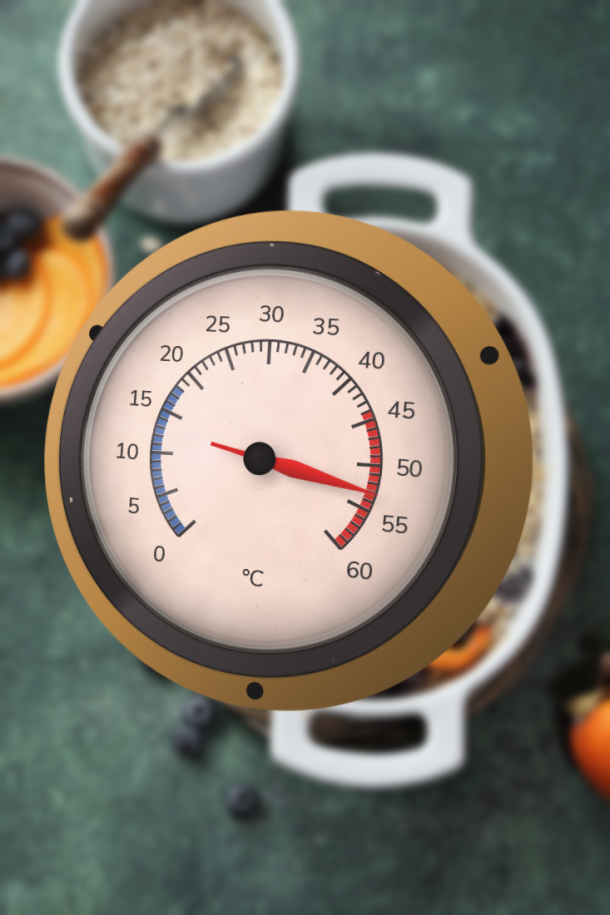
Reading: 53; °C
